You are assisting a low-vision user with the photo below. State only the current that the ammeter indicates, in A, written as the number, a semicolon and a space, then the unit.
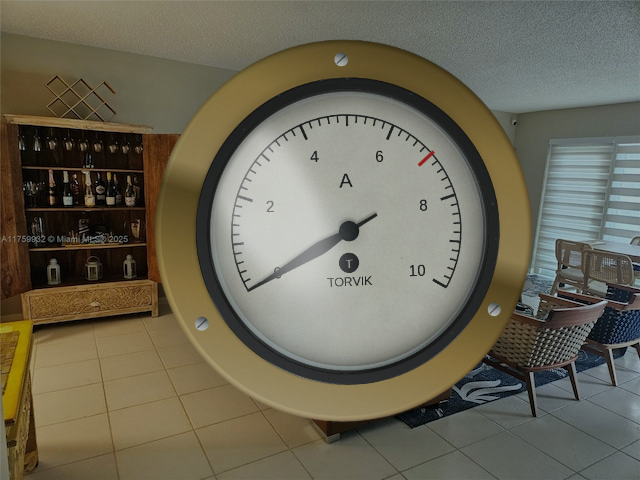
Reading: 0; A
